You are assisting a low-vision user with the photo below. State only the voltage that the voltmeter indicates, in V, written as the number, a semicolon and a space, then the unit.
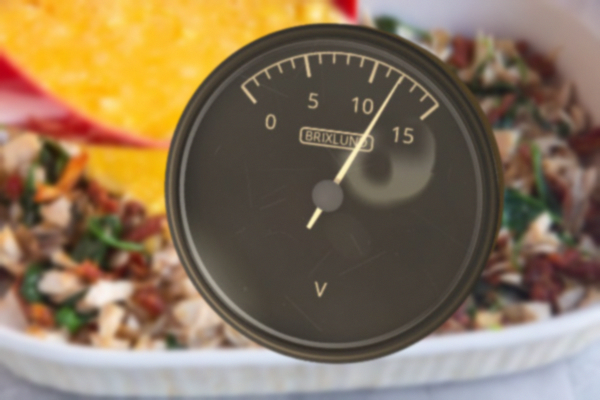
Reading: 12; V
